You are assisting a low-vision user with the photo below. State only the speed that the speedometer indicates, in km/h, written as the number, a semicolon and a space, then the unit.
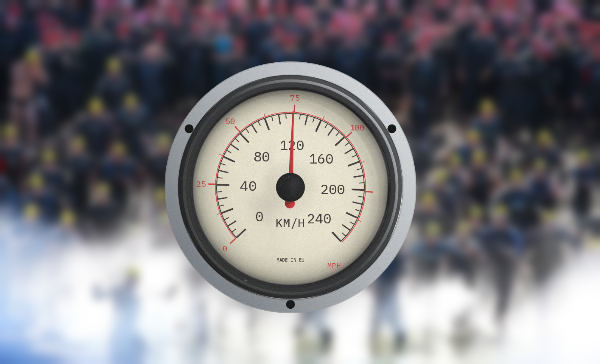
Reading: 120; km/h
